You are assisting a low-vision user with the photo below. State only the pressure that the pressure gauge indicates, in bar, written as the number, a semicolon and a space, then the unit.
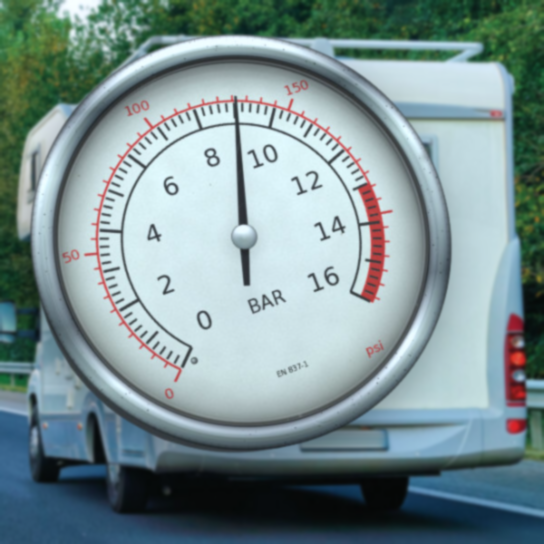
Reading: 9; bar
